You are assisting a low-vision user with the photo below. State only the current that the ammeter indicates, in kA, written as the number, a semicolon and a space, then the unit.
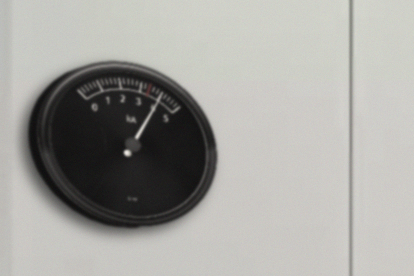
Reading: 4; kA
